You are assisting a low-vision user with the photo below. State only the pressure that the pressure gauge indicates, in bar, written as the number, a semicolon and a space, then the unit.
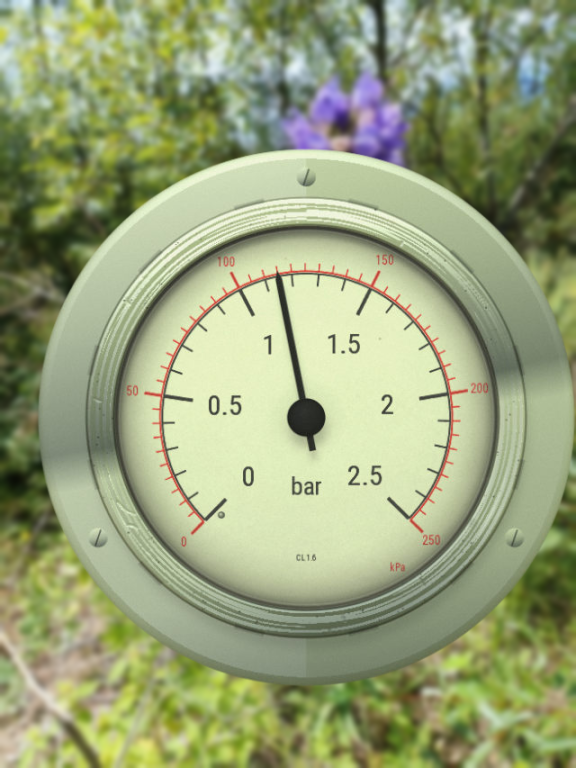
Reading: 1.15; bar
